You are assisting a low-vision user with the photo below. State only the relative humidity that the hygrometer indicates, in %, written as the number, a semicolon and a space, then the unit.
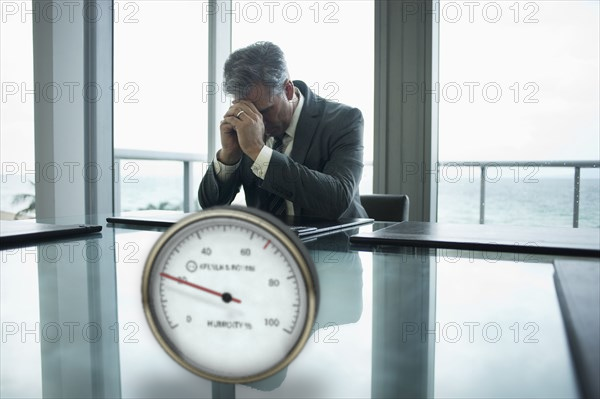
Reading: 20; %
